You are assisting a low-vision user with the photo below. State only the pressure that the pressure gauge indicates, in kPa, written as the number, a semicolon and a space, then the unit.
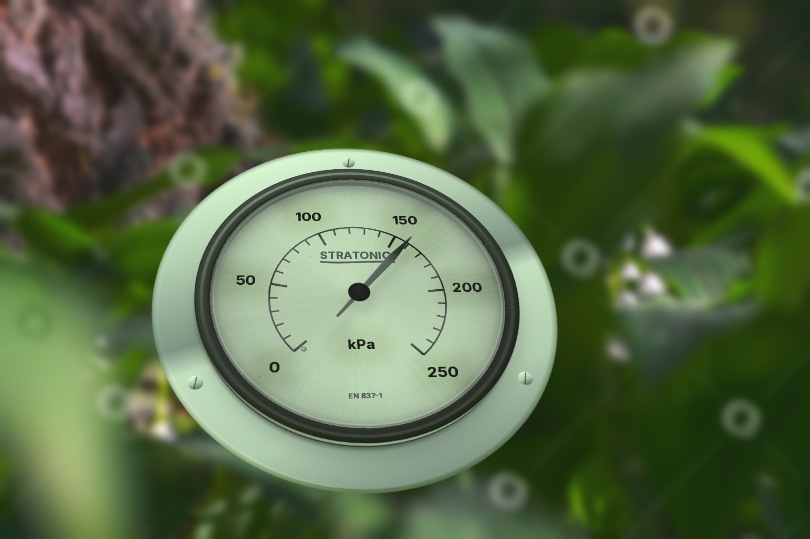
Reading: 160; kPa
